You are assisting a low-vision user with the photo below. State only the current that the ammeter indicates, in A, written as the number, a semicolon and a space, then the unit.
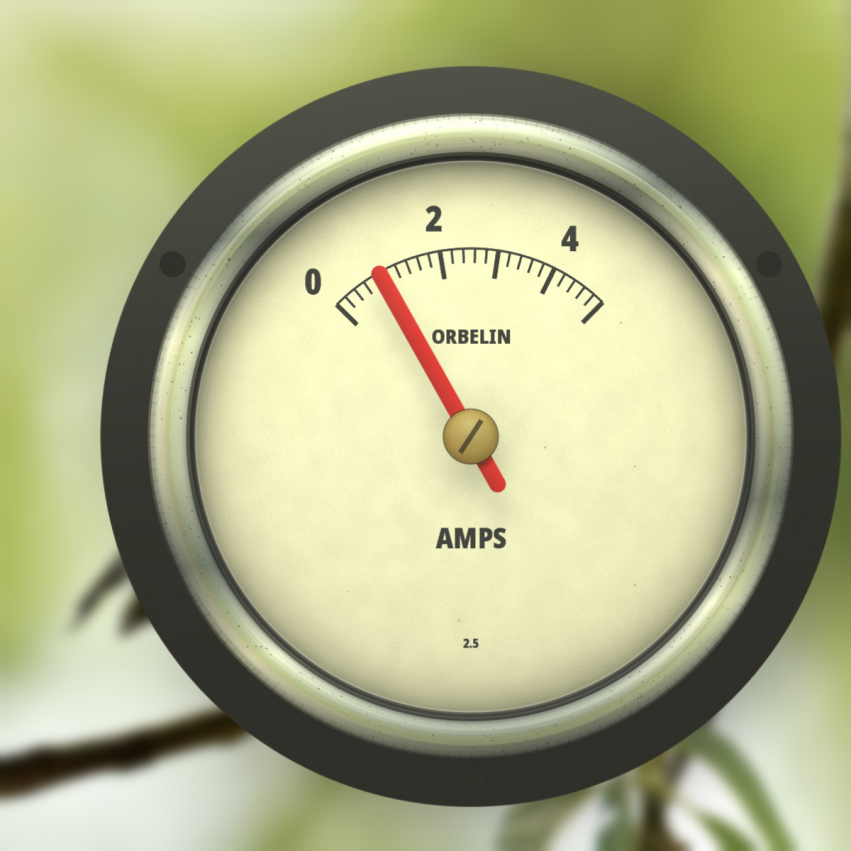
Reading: 0.9; A
